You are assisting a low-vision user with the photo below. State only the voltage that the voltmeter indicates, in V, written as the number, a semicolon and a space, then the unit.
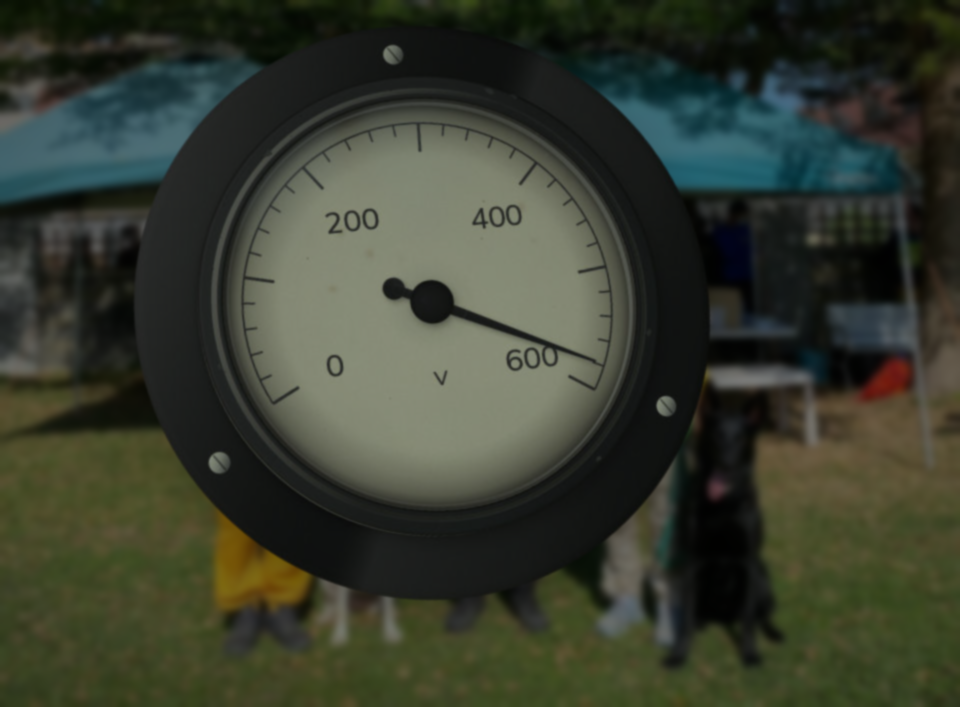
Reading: 580; V
